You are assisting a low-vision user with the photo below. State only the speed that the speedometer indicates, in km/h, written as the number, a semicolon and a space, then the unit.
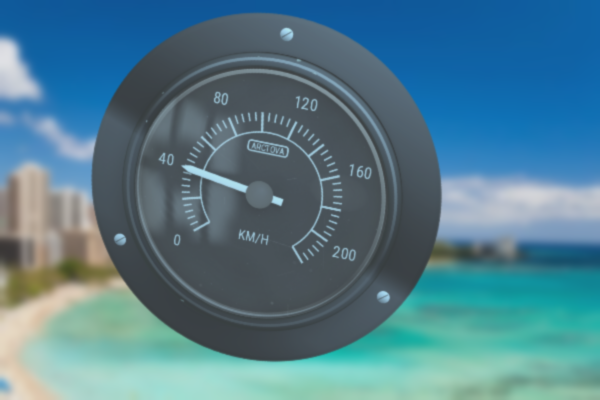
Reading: 40; km/h
